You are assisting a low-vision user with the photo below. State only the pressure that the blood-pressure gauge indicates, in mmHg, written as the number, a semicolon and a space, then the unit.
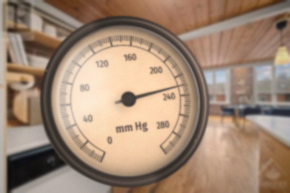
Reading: 230; mmHg
